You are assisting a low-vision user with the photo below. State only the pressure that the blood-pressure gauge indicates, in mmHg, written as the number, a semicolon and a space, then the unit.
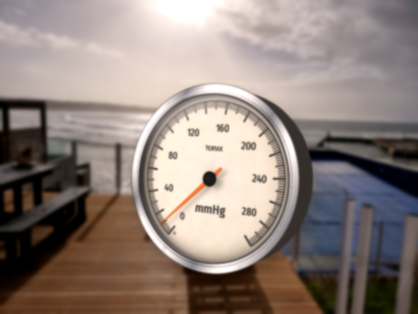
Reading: 10; mmHg
